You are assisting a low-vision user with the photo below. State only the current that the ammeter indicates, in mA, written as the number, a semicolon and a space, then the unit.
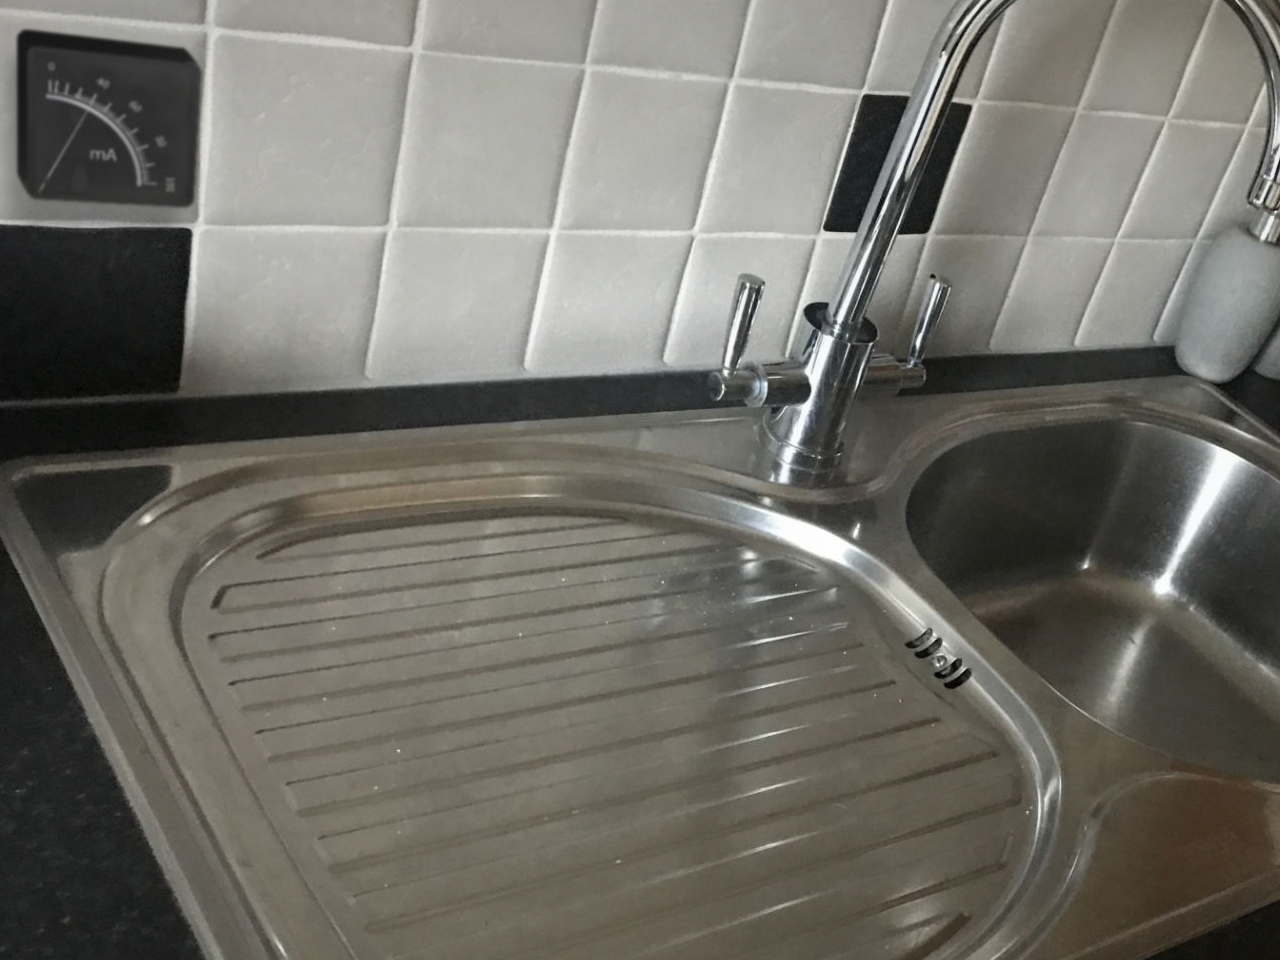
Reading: 40; mA
